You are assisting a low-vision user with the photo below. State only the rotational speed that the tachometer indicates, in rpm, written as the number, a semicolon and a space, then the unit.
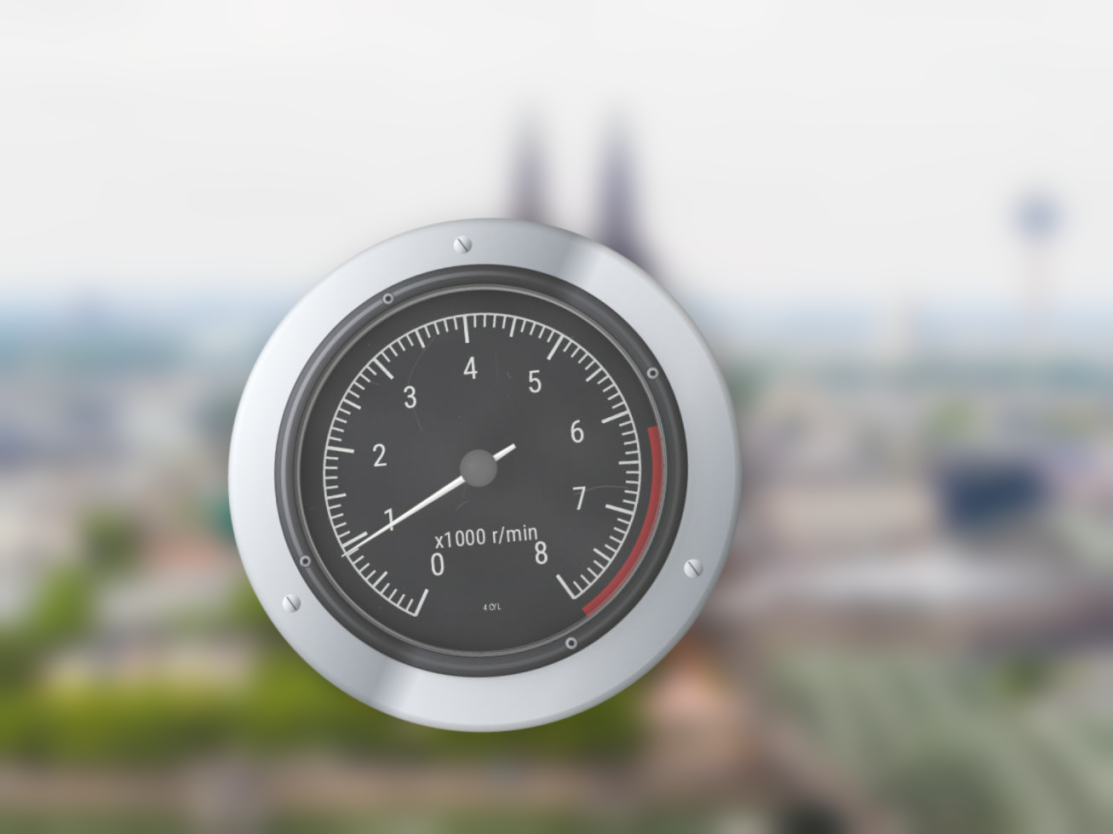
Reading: 900; rpm
